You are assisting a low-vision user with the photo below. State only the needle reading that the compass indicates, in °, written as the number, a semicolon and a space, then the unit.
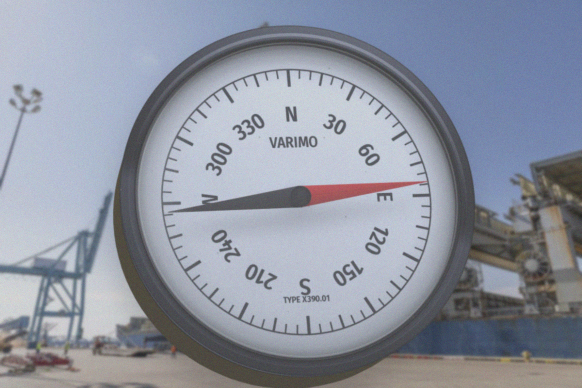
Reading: 85; °
